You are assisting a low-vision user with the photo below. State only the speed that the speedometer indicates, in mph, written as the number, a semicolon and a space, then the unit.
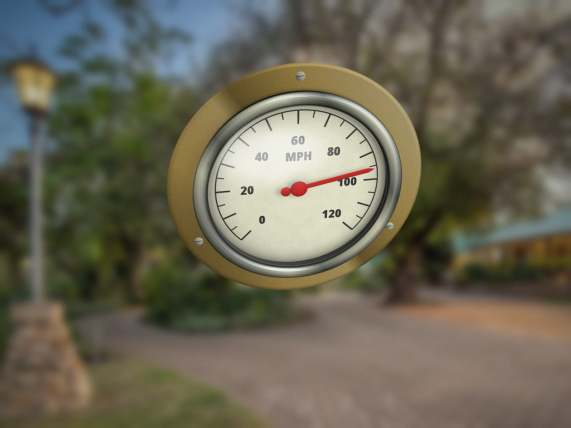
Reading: 95; mph
